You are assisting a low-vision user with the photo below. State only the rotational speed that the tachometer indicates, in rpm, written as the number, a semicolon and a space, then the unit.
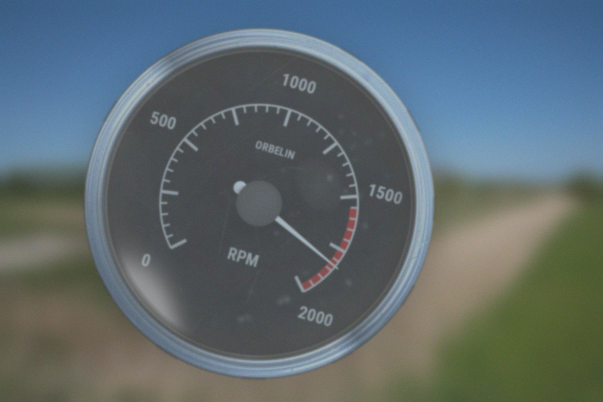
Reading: 1825; rpm
